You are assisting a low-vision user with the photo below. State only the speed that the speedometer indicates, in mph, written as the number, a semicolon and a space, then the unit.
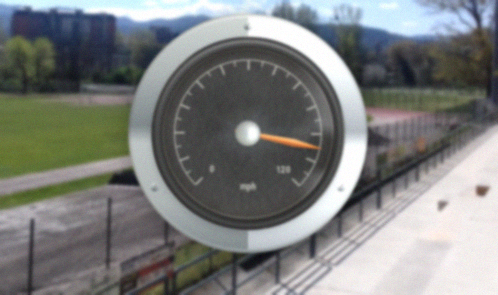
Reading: 105; mph
